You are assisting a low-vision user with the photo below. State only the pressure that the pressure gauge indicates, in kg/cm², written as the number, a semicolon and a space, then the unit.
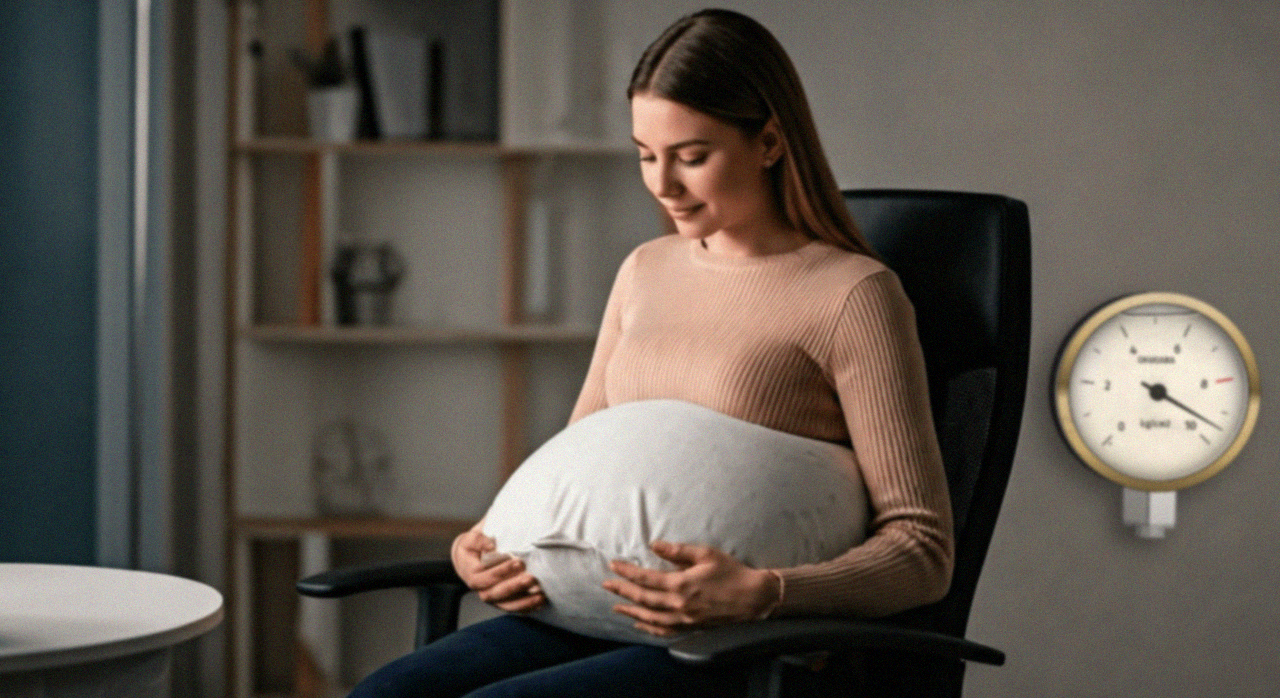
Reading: 9.5; kg/cm²
